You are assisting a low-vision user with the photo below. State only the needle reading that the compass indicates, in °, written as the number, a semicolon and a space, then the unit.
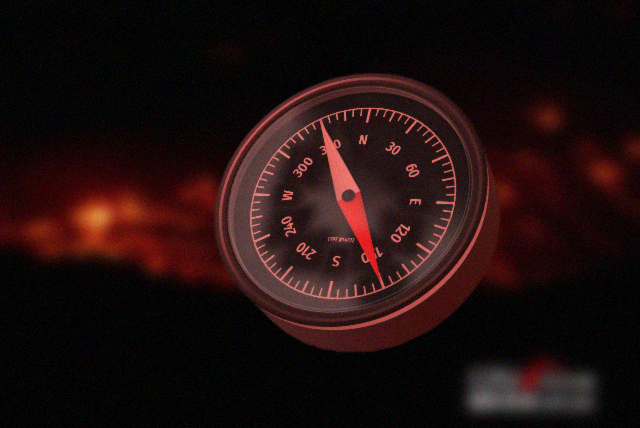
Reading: 150; °
